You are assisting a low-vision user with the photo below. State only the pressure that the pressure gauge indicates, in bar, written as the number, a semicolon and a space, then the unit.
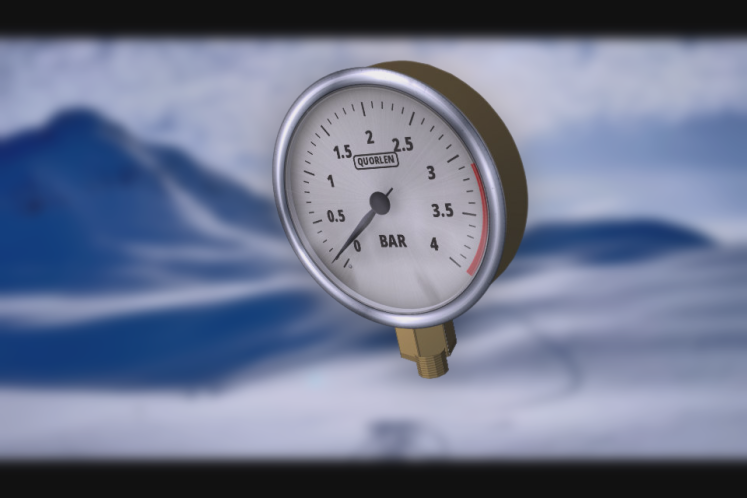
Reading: 0.1; bar
